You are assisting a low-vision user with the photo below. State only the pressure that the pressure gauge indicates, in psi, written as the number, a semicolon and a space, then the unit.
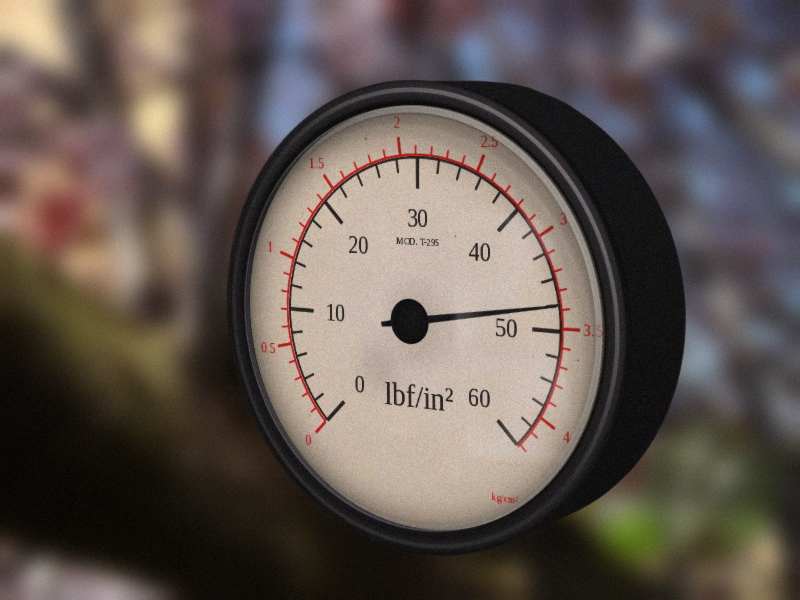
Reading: 48; psi
